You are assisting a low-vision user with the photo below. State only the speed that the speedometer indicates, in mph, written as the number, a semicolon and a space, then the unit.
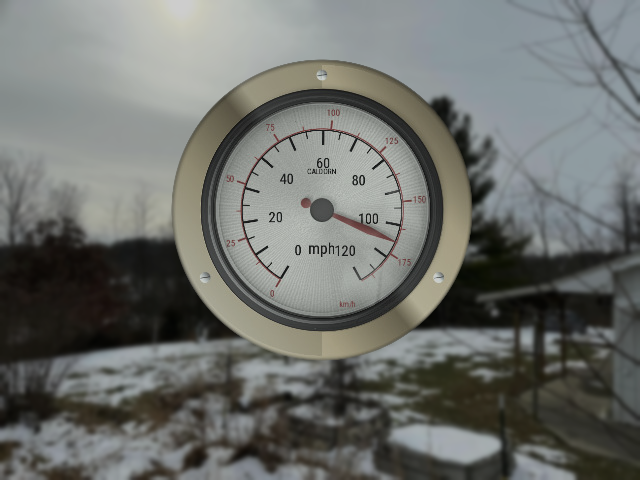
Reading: 105; mph
